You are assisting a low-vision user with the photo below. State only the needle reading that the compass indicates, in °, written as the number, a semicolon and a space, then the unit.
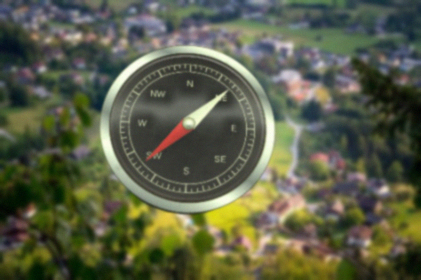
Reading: 225; °
